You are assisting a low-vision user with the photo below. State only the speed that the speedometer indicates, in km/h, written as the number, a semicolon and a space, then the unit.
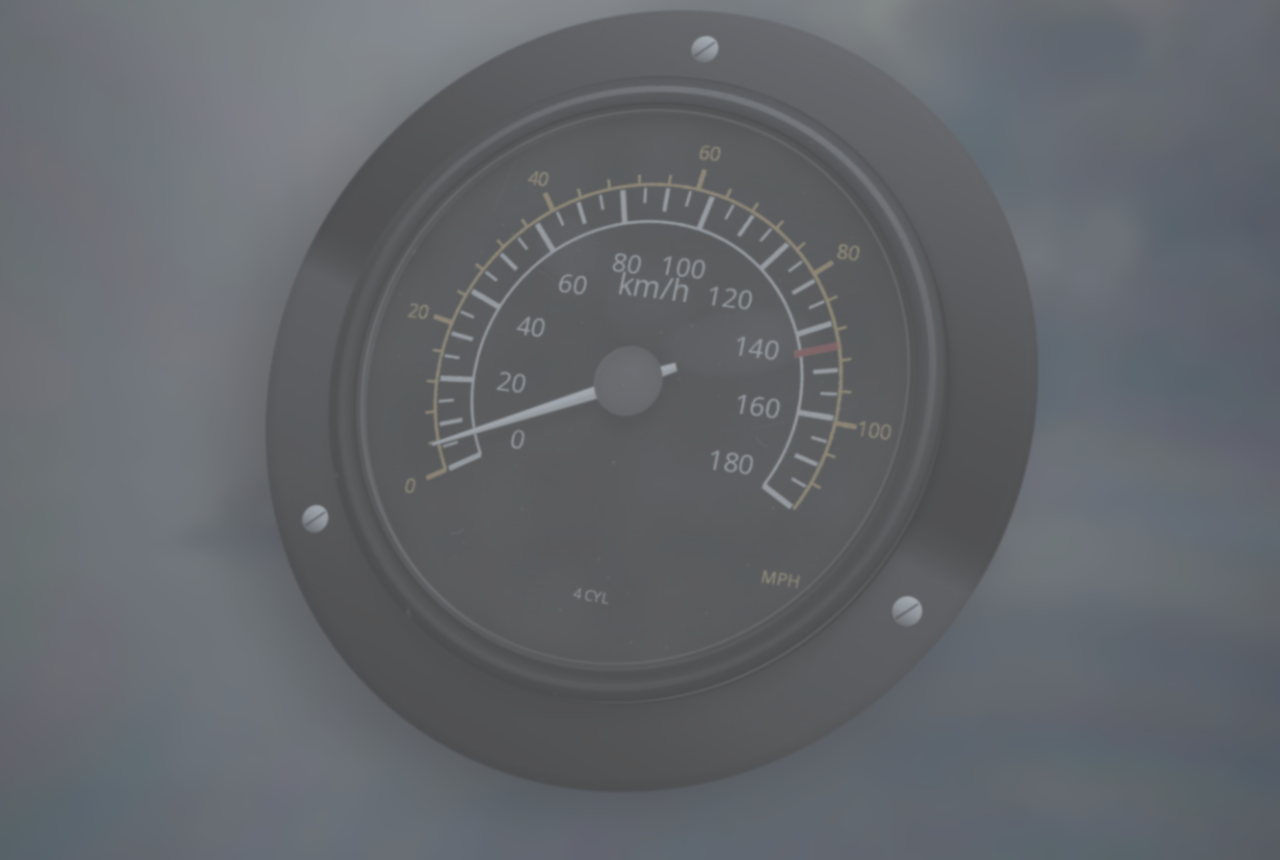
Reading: 5; km/h
